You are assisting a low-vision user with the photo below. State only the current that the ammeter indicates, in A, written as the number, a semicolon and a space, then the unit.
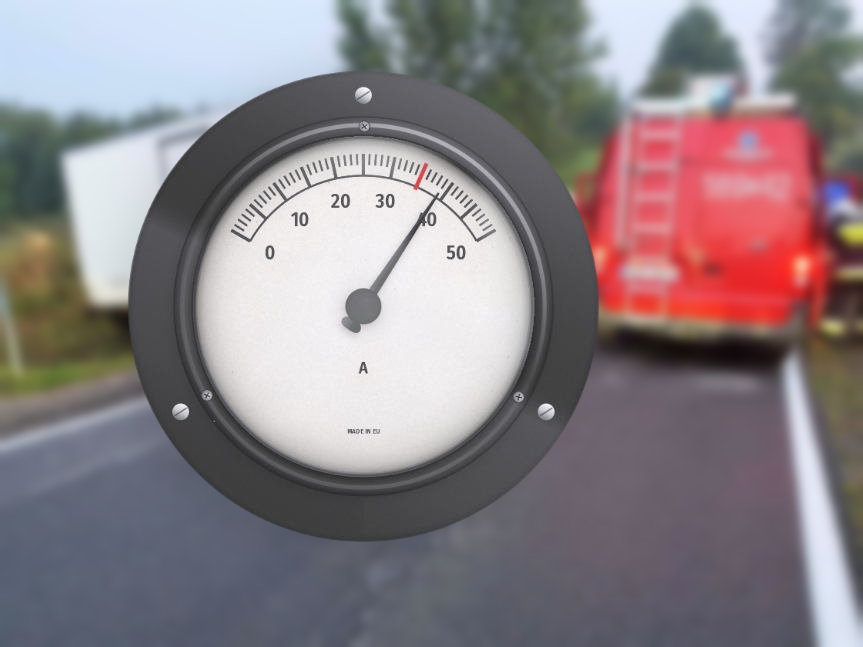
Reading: 39; A
